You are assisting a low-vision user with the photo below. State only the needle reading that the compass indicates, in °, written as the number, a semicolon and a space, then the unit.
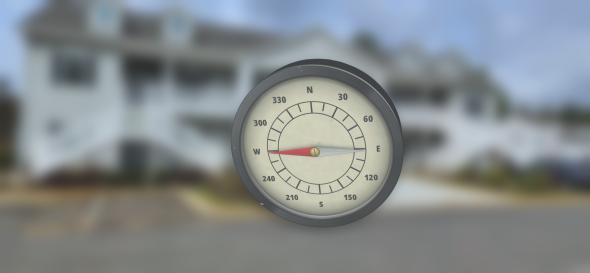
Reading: 270; °
